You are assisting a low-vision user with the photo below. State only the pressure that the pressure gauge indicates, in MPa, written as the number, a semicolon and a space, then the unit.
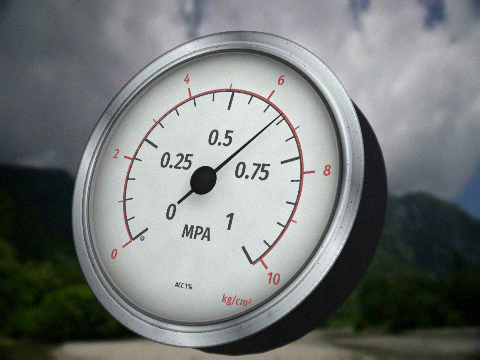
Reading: 0.65; MPa
